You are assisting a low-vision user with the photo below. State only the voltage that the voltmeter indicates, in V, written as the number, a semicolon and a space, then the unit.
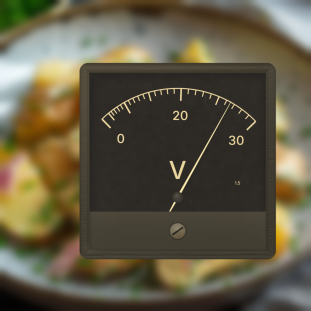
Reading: 26.5; V
